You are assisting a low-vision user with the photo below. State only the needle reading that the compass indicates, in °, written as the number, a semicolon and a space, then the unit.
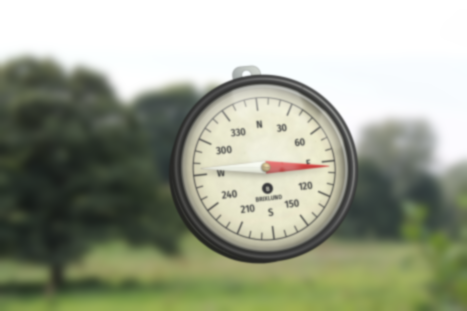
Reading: 95; °
